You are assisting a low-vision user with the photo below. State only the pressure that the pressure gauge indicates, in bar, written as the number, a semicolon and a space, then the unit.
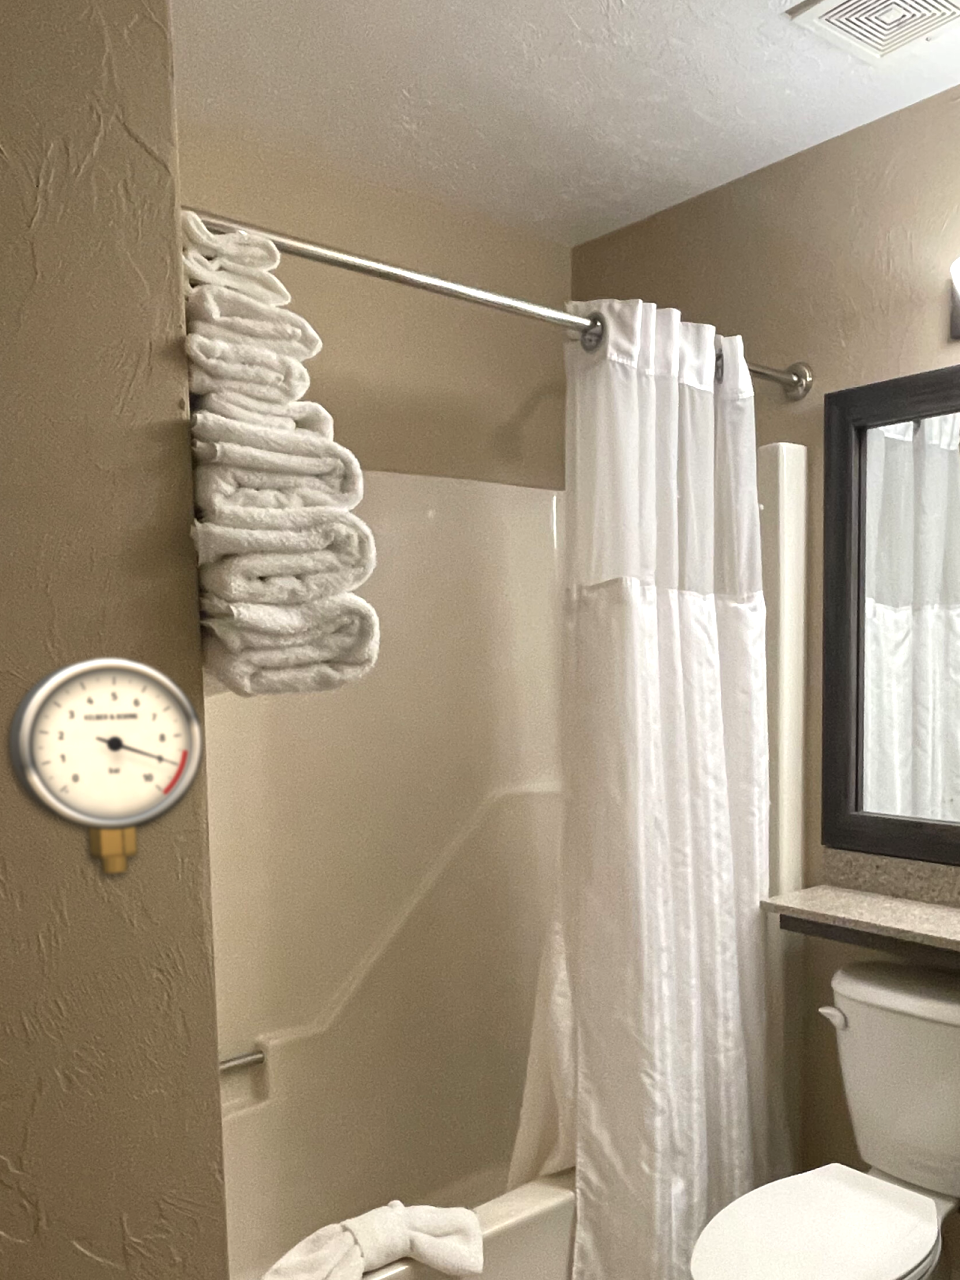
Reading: 9; bar
